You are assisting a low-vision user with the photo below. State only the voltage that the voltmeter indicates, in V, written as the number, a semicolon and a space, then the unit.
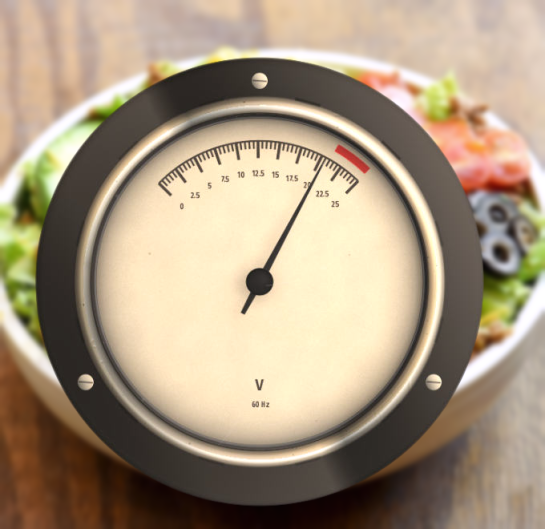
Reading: 20.5; V
